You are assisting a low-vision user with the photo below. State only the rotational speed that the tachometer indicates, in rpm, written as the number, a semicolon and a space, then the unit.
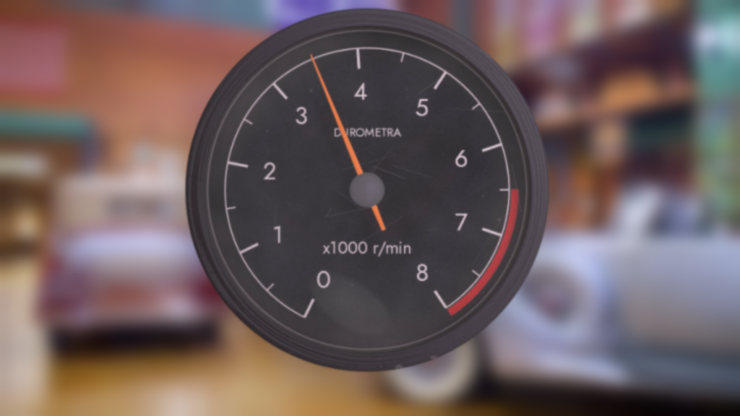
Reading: 3500; rpm
